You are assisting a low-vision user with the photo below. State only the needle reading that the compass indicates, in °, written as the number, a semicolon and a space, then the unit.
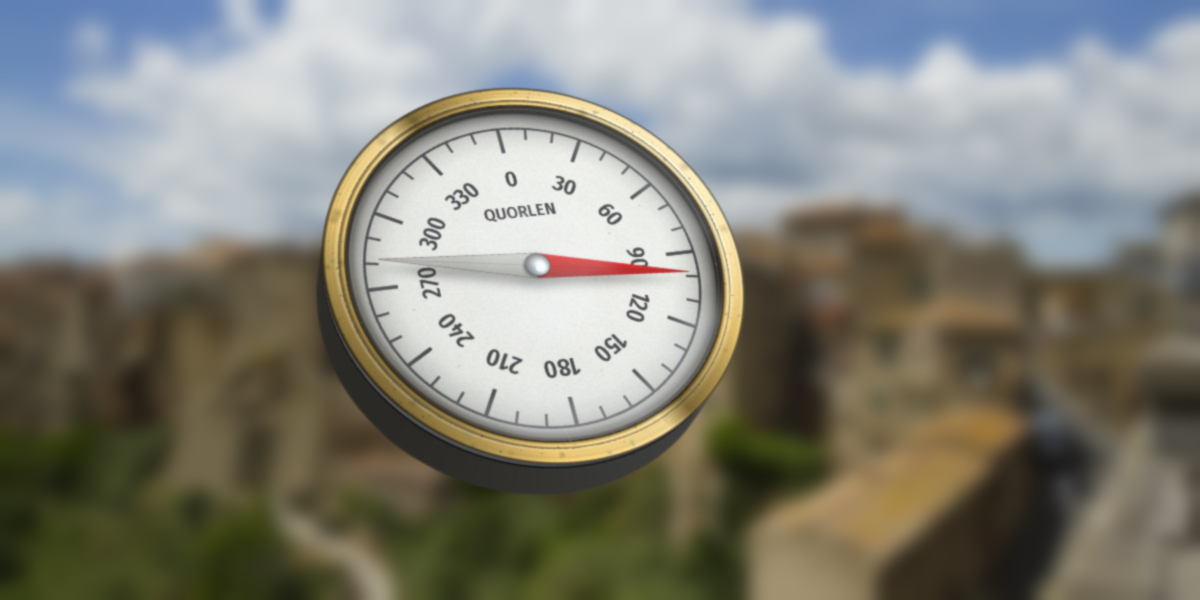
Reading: 100; °
